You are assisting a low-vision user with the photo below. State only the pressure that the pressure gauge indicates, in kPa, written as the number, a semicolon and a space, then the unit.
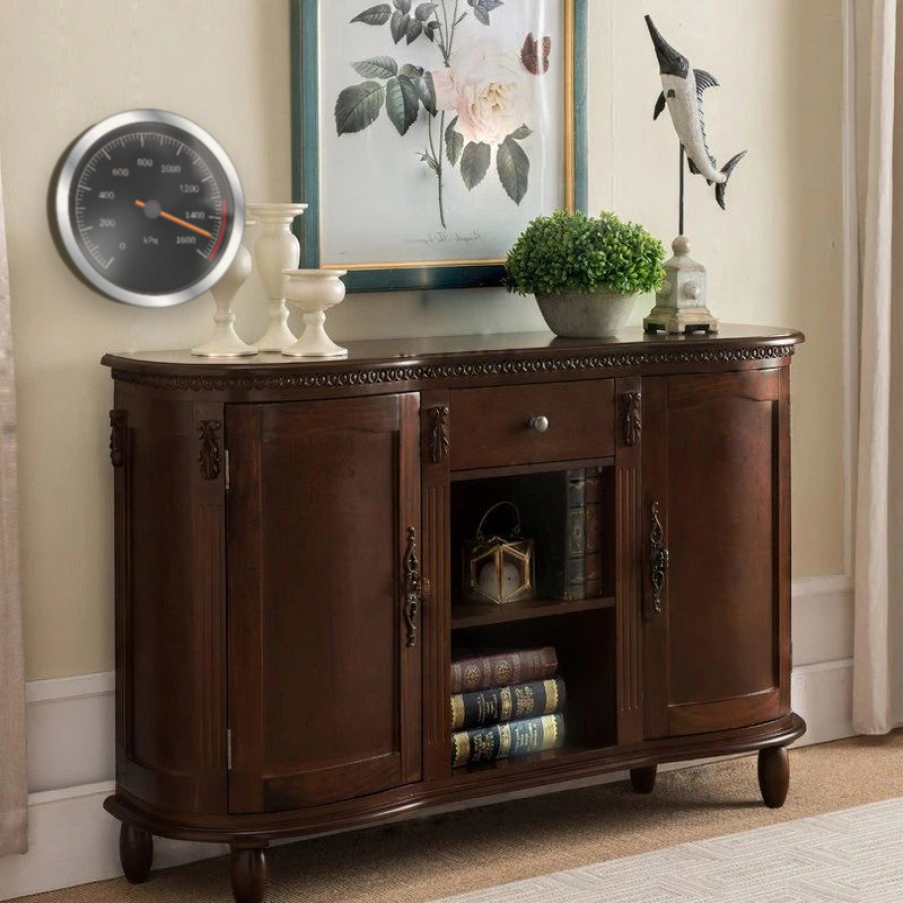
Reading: 1500; kPa
